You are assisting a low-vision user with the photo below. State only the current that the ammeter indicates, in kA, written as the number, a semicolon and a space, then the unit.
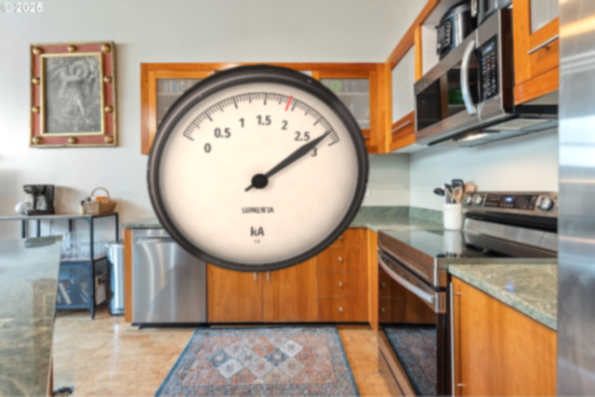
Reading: 2.75; kA
